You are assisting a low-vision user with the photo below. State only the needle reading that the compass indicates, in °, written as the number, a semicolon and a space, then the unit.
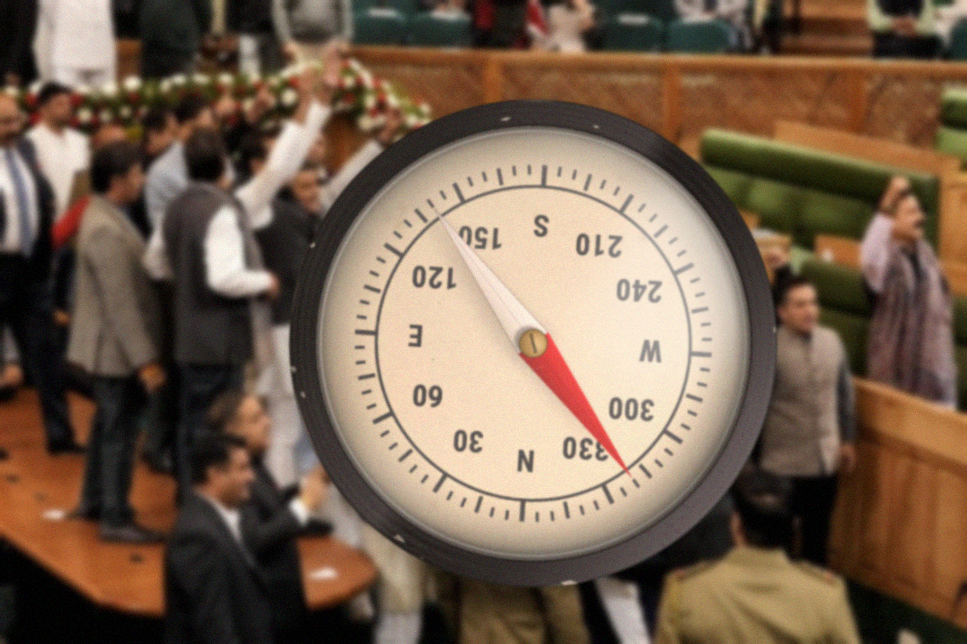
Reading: 320; °
